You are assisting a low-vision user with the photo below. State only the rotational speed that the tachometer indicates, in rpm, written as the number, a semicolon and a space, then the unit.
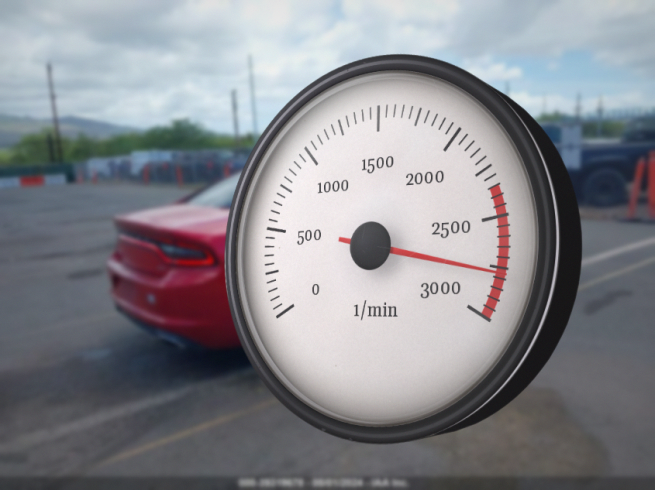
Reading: 2775; rpm
